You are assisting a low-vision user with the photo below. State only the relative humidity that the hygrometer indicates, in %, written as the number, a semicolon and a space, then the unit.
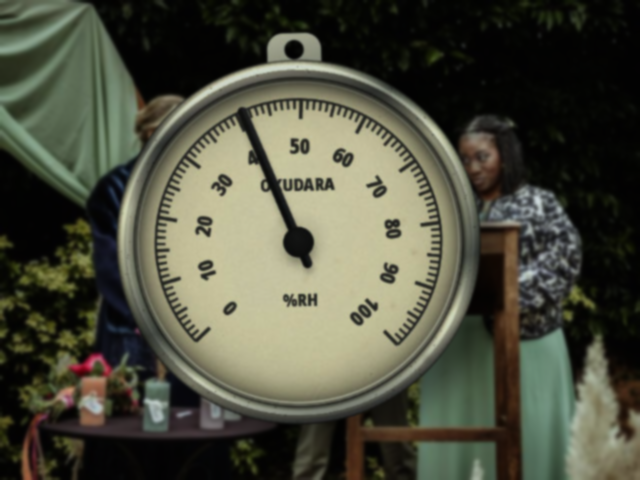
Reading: 41; %
